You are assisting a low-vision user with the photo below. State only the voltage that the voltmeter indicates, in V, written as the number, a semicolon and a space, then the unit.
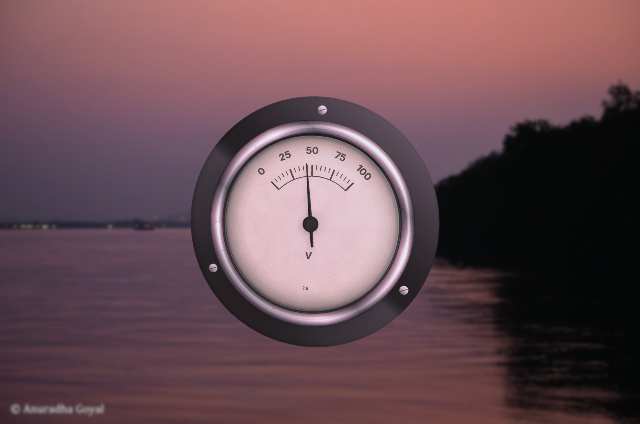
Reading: 45; V
